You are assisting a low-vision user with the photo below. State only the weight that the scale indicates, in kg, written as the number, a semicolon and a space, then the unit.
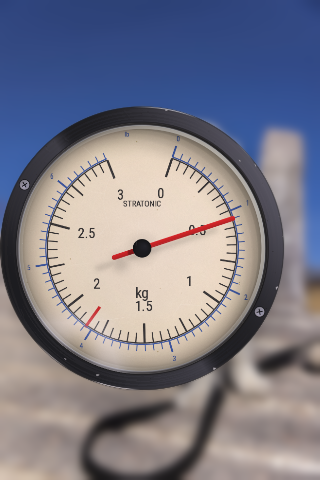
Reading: 0.5; kg
